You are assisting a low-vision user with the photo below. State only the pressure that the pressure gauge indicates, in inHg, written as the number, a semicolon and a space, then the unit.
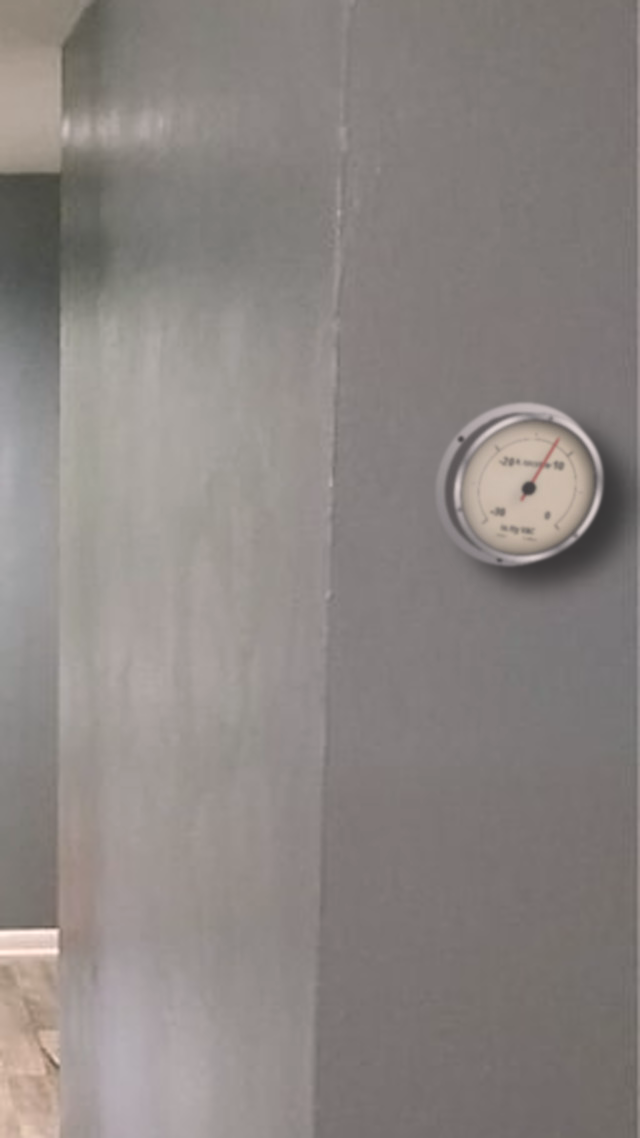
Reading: -12.5; inHg
